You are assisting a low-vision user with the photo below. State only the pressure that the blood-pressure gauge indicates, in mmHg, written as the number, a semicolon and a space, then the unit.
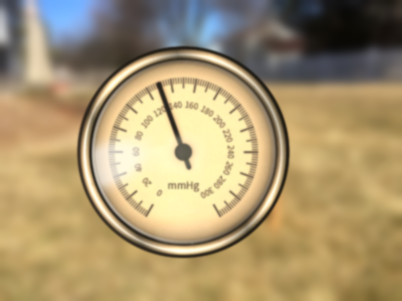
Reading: 130; mmHg
